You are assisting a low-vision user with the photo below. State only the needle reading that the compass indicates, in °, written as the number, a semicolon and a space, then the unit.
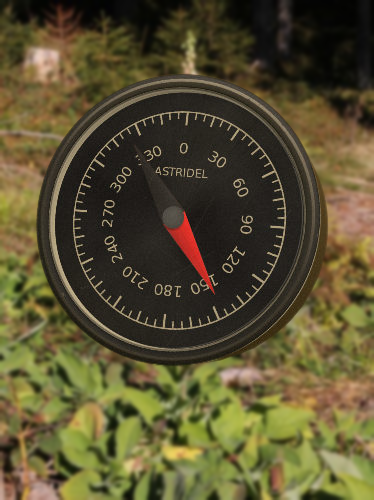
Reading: 145; °
